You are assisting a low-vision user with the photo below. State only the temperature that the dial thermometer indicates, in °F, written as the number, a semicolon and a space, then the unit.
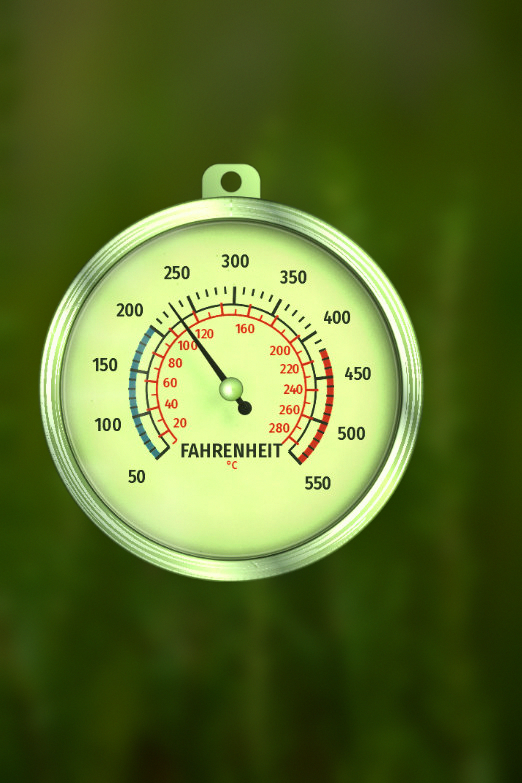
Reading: 230; °F
